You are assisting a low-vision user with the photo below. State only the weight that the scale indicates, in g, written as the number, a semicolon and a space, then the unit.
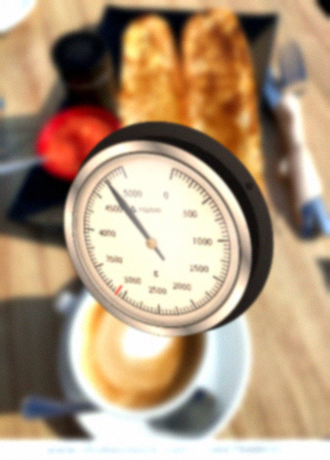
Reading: 4750; g
